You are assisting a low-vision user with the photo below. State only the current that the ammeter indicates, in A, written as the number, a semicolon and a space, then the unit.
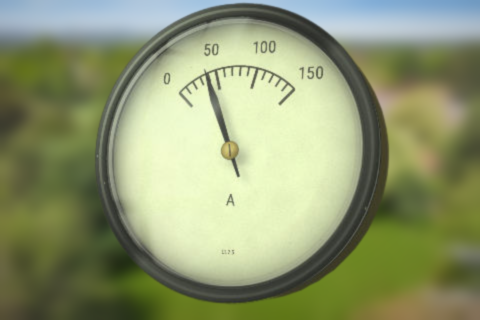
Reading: 40; A
